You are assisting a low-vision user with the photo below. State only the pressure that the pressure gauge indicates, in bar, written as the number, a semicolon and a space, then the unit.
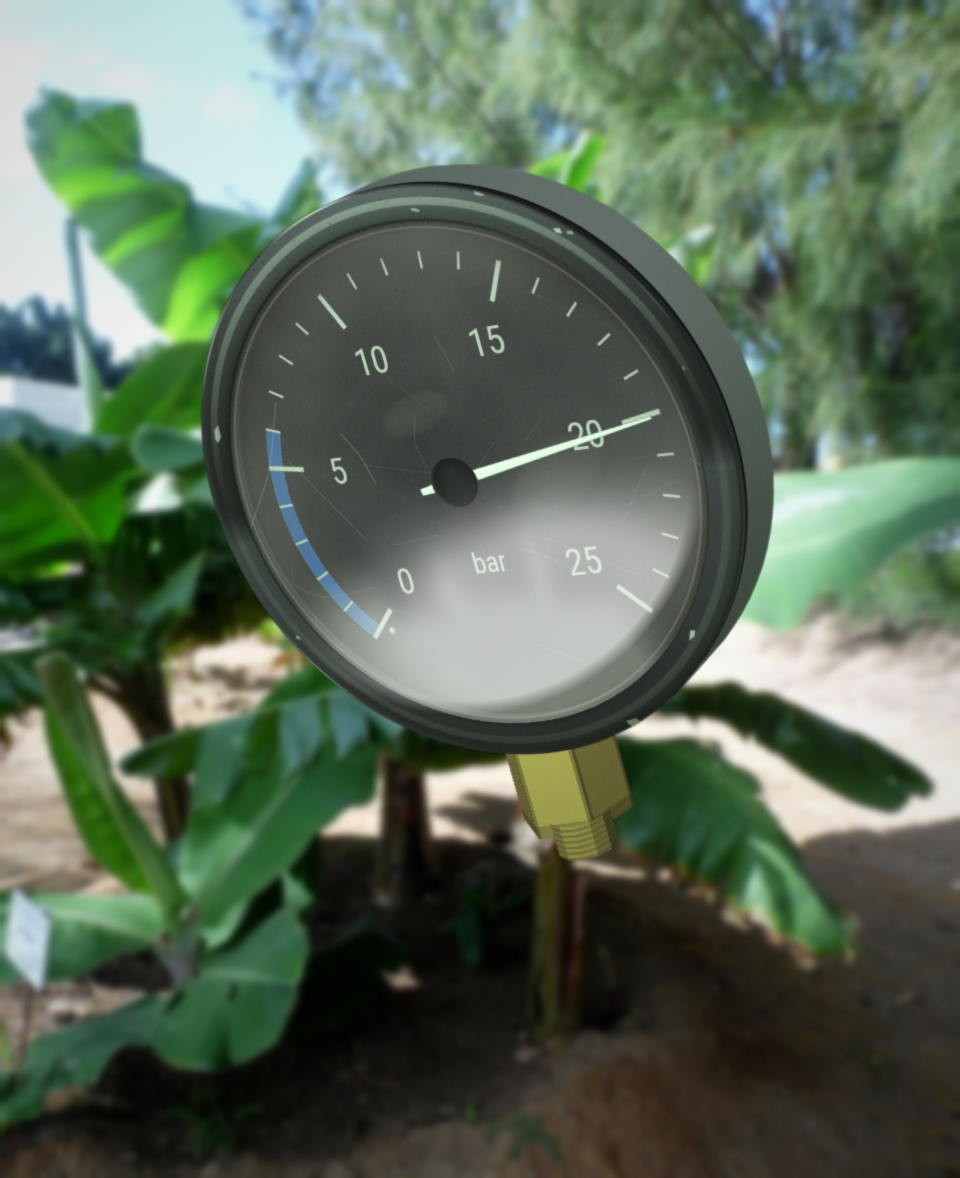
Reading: 20; bar
